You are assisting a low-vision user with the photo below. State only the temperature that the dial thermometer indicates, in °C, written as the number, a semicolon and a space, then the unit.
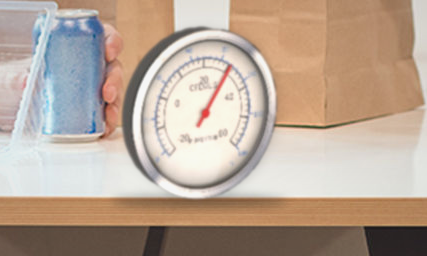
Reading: 30; °C
